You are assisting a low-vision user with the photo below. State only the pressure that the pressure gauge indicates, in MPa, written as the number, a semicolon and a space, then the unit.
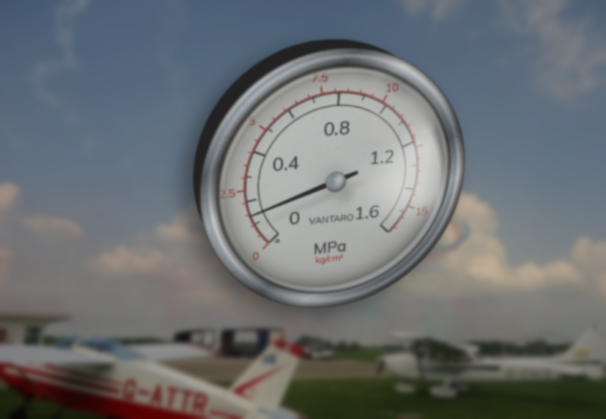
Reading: 0.15; MPa
